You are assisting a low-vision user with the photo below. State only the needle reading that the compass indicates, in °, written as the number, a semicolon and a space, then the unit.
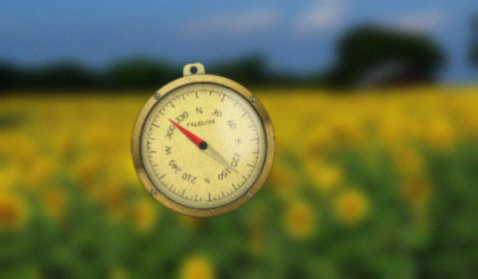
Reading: 315; °
